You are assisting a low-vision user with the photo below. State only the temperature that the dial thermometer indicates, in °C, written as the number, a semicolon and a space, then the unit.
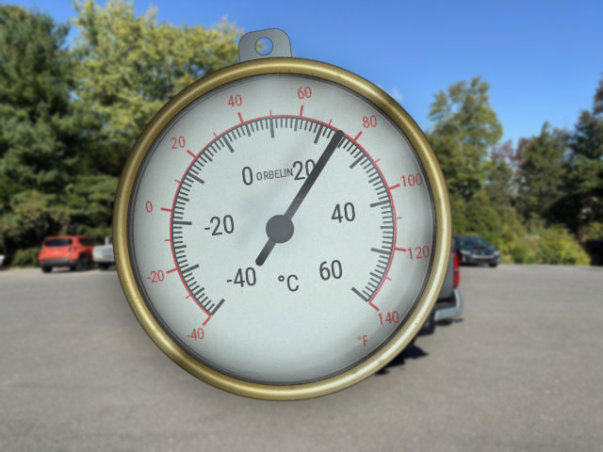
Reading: 24; °C
